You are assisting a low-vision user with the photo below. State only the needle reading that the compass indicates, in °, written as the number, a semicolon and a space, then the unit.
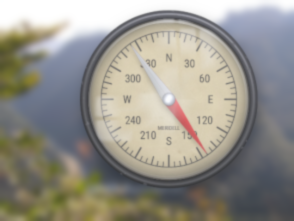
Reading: 145; °
